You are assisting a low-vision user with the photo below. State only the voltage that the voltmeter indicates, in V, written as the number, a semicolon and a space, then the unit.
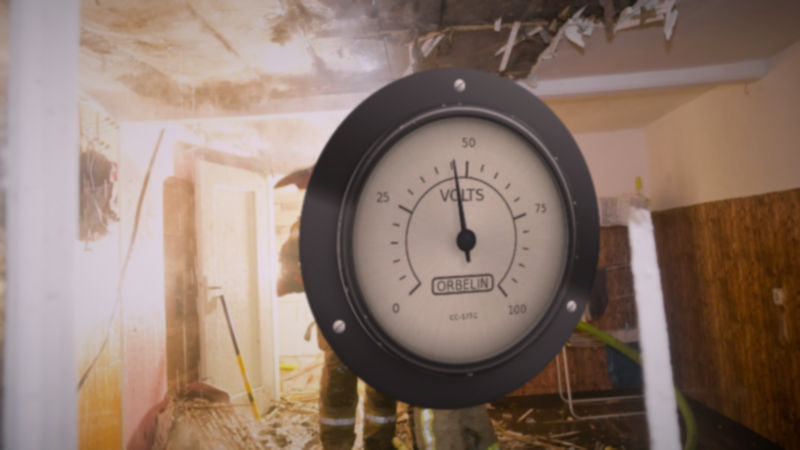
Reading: 45; V
